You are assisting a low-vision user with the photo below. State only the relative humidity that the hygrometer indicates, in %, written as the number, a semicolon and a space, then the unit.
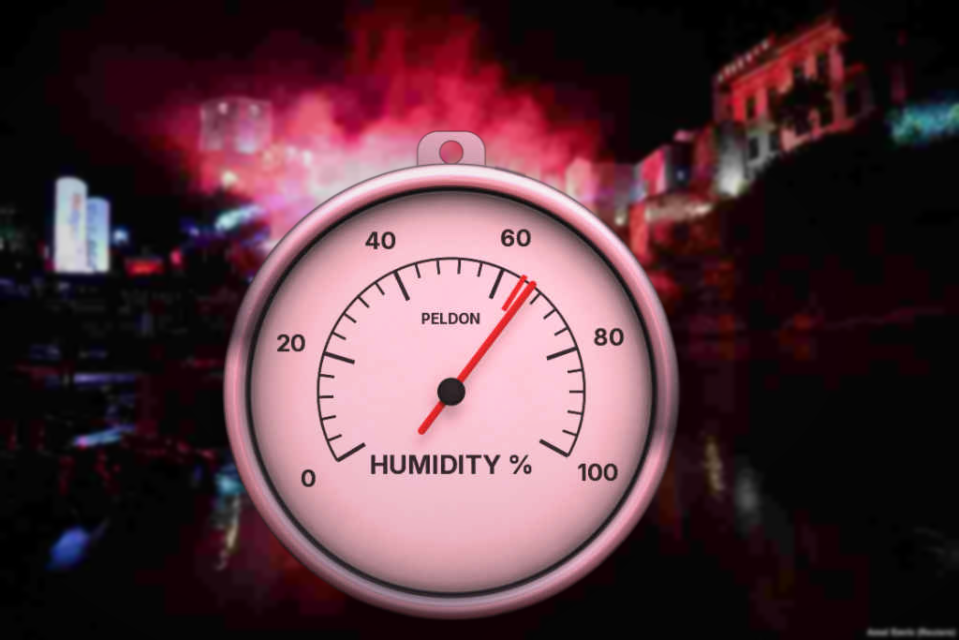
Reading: 66; %
